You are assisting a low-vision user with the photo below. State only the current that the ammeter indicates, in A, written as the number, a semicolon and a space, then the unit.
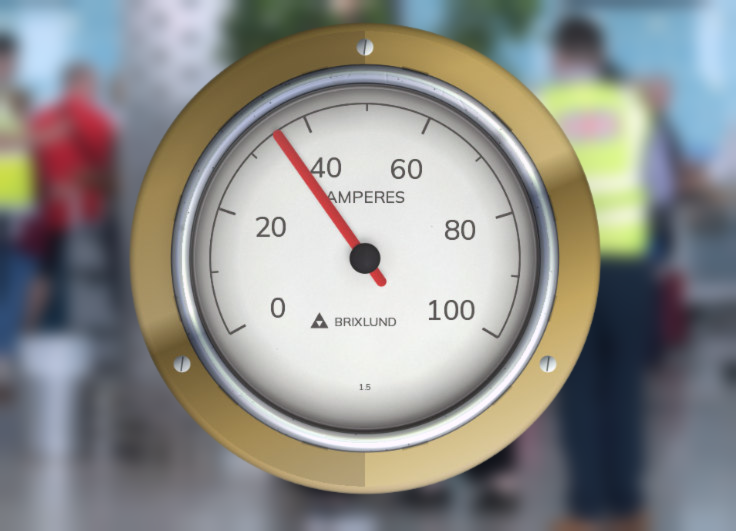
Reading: 35; A
